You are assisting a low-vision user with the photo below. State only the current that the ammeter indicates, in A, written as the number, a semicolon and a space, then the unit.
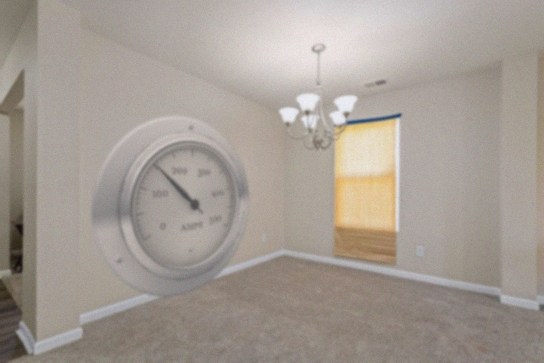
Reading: 150; A
